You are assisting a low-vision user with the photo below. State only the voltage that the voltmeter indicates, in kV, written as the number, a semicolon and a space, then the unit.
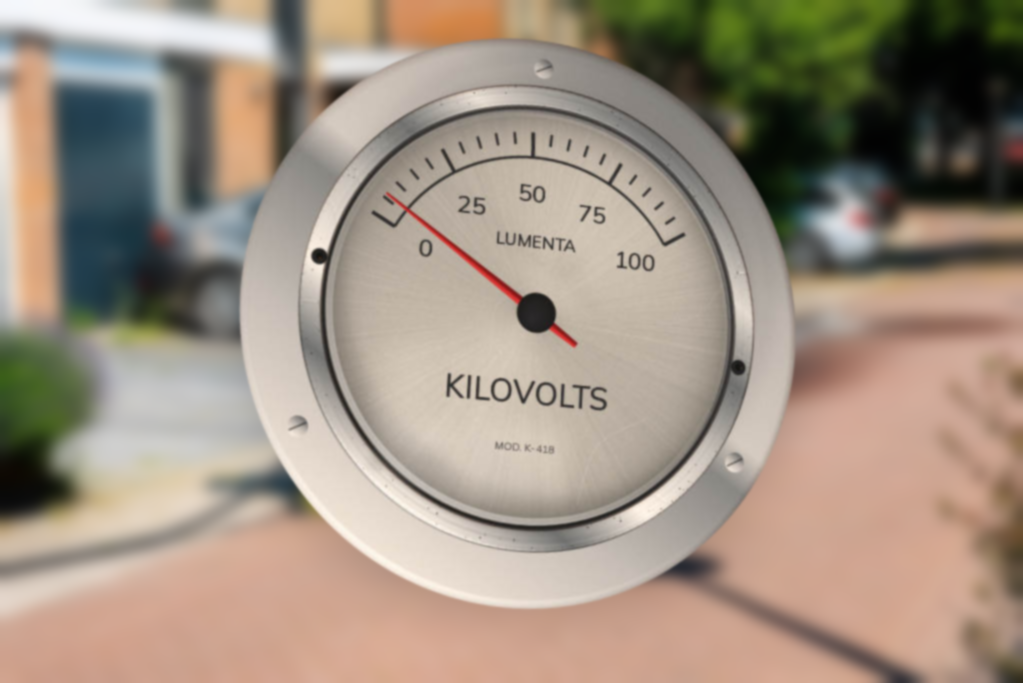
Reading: 5; kV
